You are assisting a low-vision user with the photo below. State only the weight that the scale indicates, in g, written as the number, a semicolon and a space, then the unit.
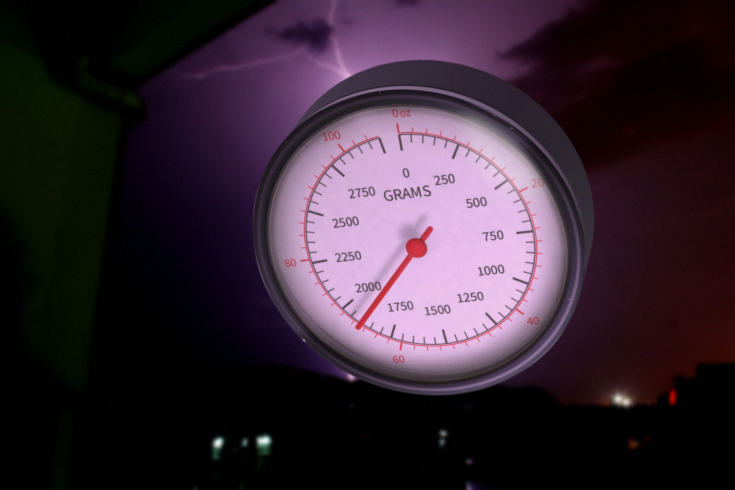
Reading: 1900; g
